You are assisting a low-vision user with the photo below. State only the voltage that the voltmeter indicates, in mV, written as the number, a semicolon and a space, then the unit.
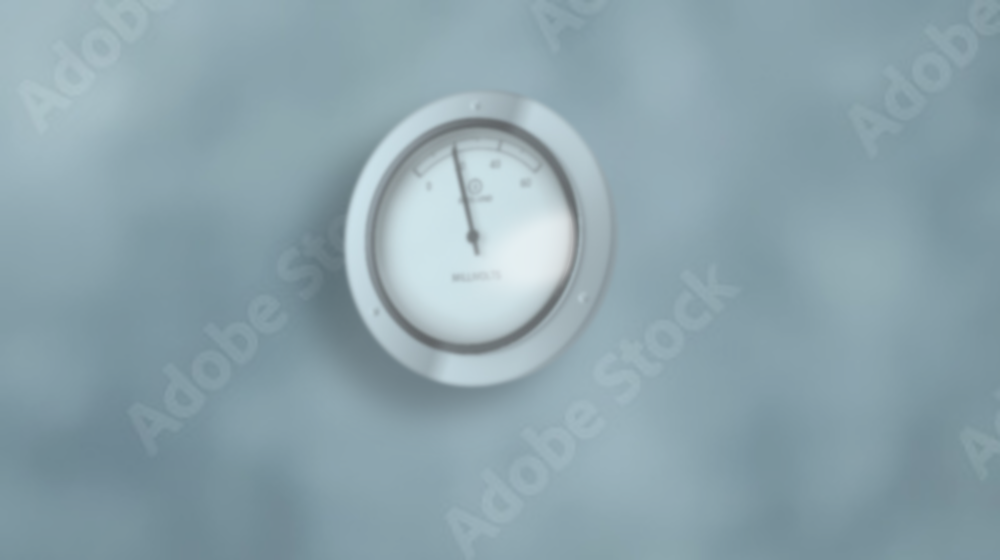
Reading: 20; mV
